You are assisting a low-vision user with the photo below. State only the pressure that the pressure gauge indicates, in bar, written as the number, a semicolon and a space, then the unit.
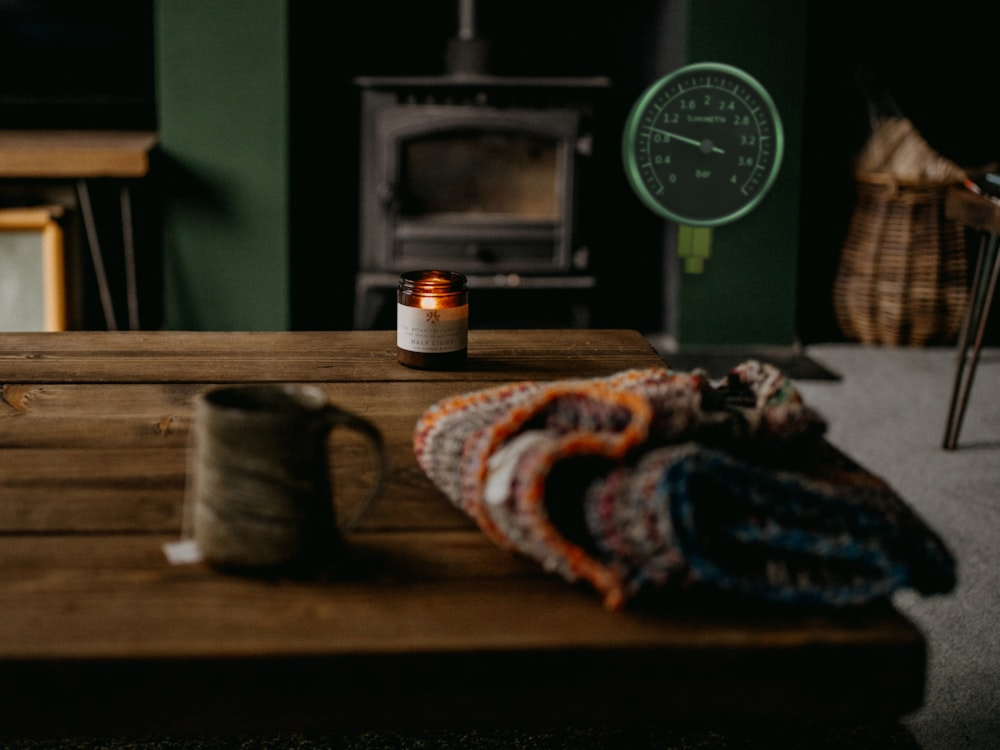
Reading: 0.9; bar
